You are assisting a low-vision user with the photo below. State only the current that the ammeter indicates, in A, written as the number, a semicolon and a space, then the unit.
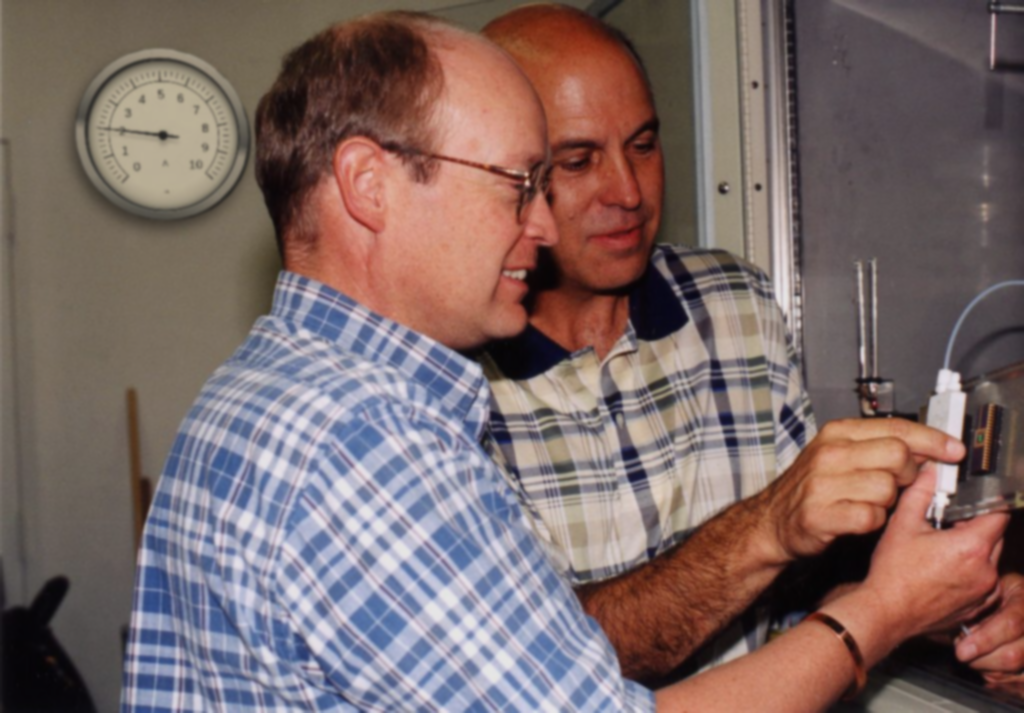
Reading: 2; A
